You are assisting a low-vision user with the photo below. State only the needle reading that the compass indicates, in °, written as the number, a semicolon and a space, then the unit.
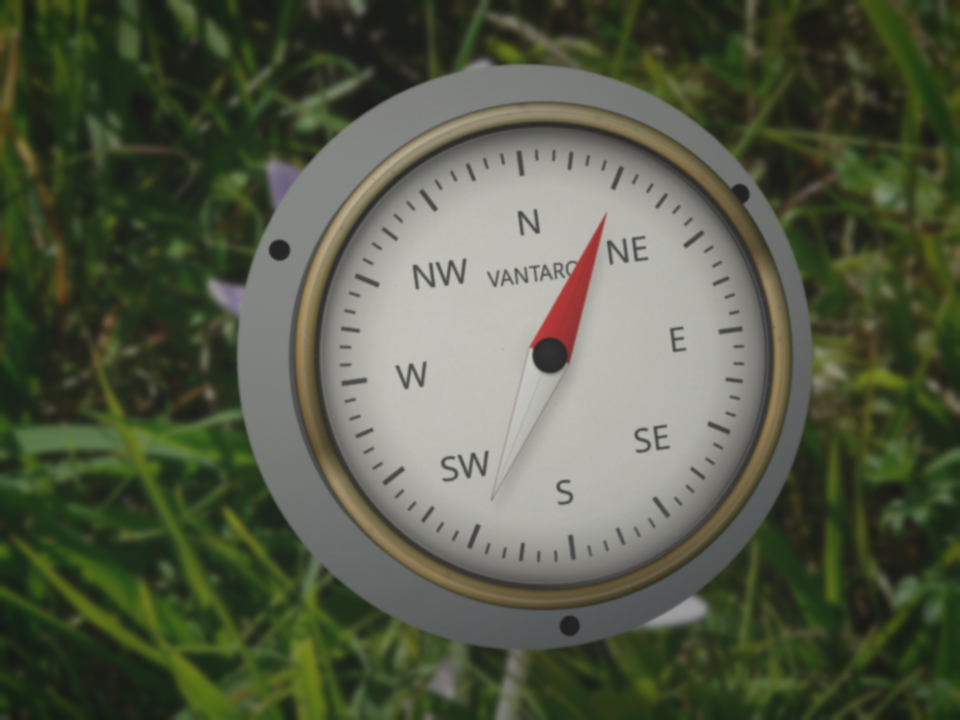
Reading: 30; °
